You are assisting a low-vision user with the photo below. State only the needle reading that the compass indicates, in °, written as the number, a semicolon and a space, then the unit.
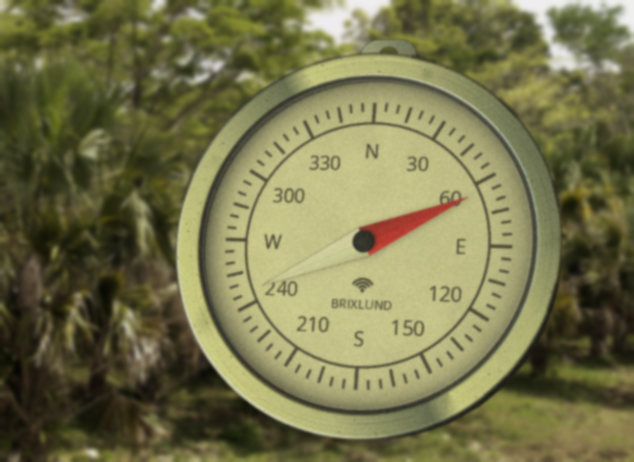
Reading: 65; °
